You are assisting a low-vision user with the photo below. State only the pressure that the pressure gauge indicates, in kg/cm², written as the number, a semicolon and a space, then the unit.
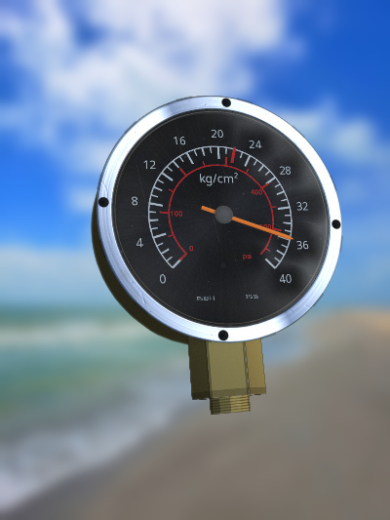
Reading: 36; kg/cm²
